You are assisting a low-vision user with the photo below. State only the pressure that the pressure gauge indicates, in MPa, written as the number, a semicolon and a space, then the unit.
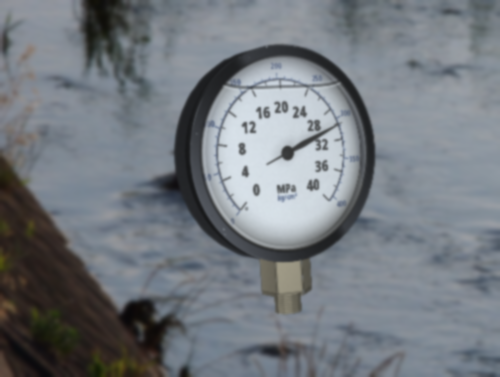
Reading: 30; MPa
